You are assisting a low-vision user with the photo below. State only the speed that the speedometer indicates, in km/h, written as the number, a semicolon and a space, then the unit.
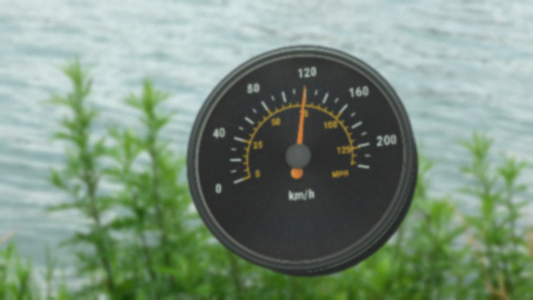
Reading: 120; km/h
